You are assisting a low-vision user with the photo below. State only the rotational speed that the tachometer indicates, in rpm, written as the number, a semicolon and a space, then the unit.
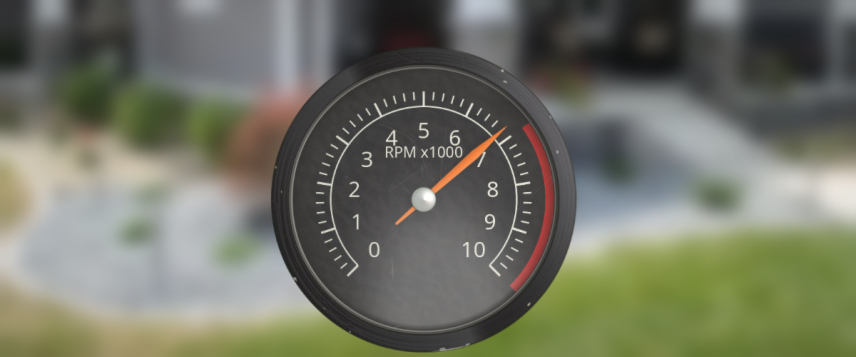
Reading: 6800; rpm
